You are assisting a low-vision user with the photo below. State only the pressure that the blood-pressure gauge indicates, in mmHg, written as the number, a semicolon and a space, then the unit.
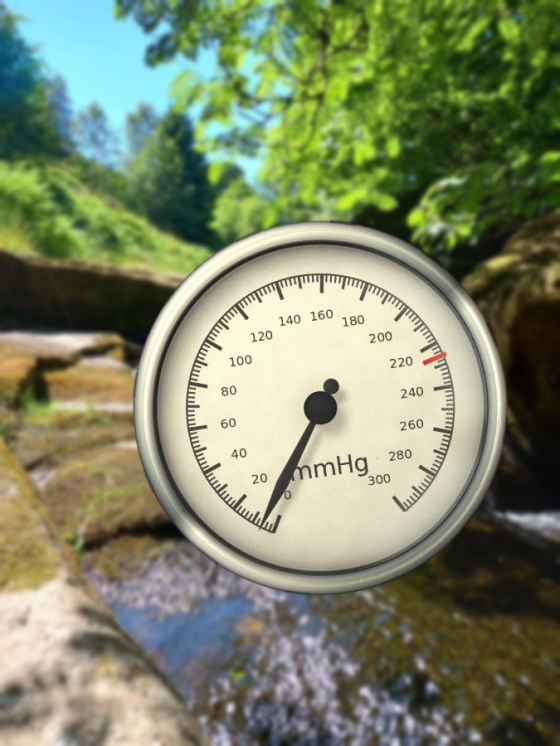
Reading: 6; mmHg
